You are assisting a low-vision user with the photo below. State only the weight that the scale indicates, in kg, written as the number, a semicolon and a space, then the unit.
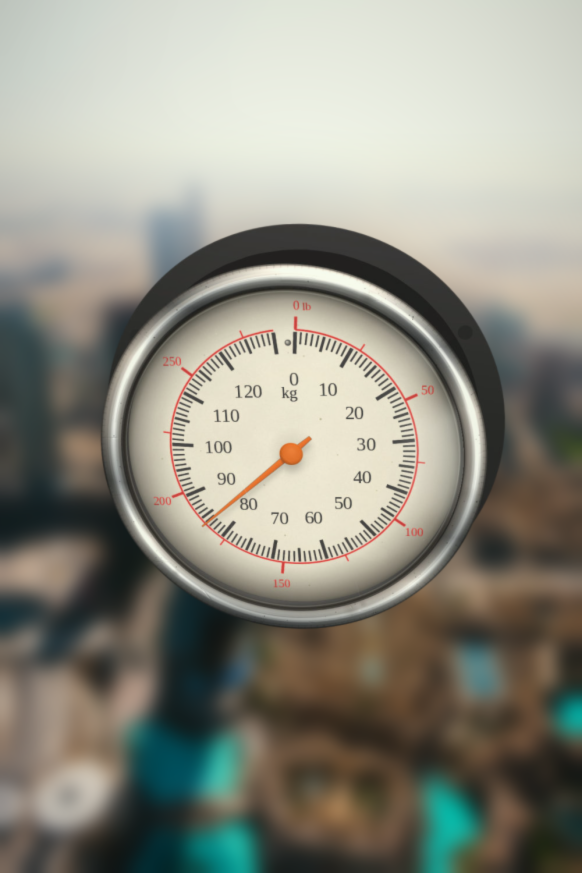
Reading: 84; kg
